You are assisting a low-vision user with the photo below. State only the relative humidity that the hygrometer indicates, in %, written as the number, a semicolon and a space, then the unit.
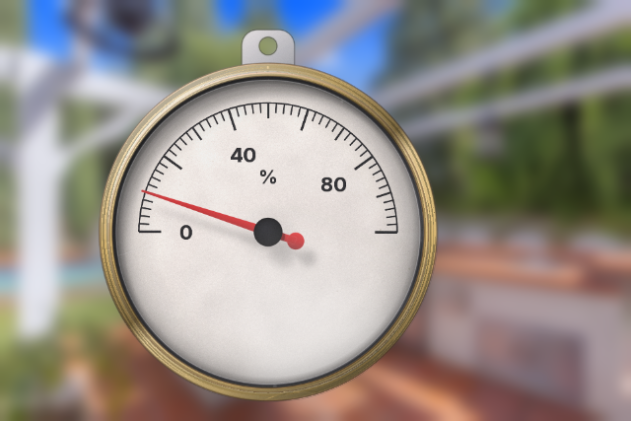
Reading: 10; %
